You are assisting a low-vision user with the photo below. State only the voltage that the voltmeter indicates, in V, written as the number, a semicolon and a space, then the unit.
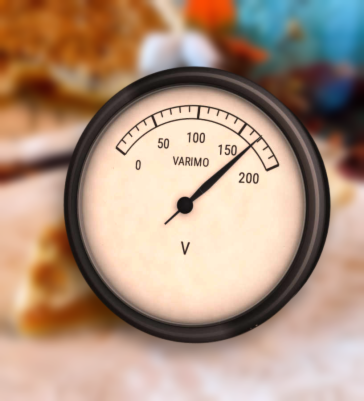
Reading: 170; V
